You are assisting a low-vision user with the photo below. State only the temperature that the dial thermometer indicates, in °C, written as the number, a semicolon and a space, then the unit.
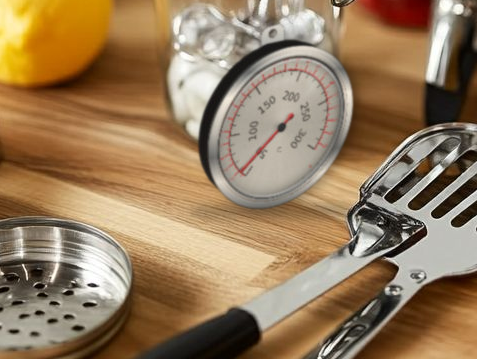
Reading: 60; °C
